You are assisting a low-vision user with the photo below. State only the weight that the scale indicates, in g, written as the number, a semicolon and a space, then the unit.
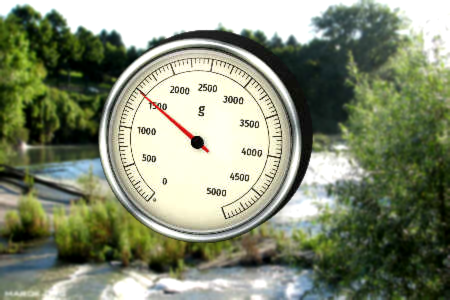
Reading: 1500; g
